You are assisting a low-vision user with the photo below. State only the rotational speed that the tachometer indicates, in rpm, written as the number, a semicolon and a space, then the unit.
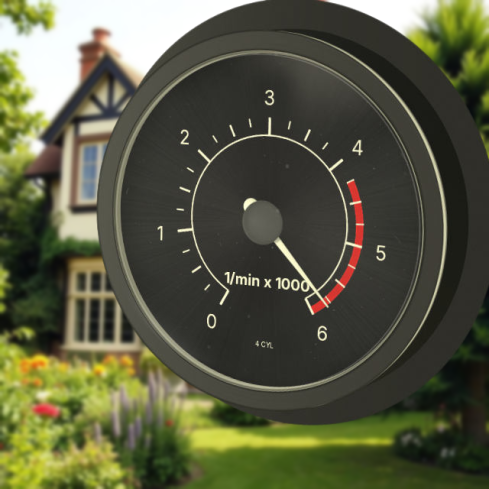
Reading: 5750; rpm
